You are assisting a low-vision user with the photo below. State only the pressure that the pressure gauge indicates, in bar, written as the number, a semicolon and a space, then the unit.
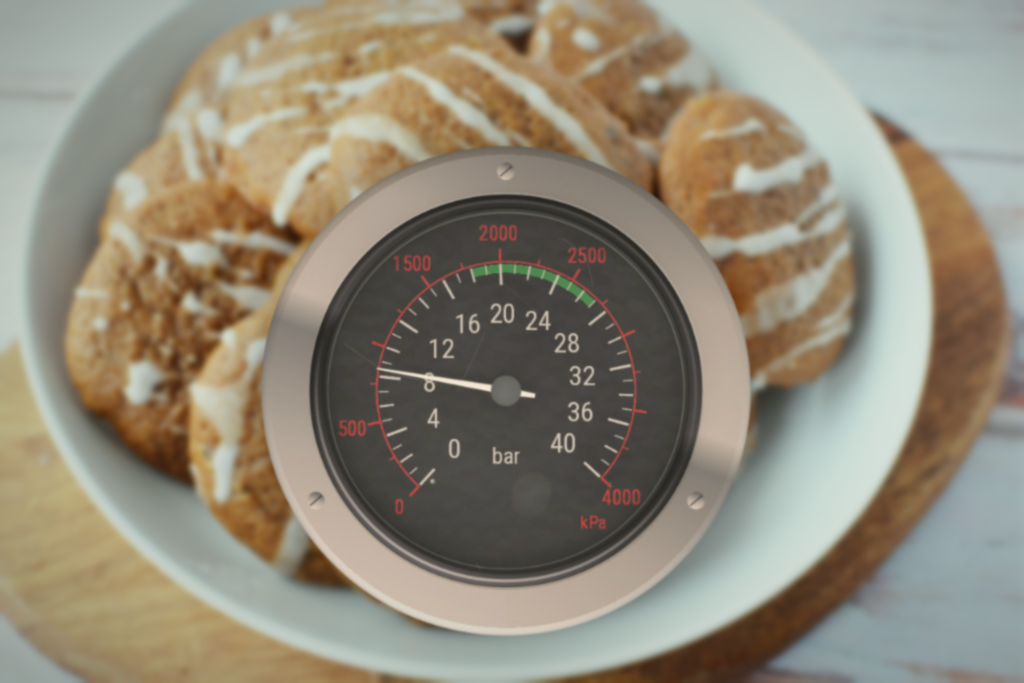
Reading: 8.5; bar
